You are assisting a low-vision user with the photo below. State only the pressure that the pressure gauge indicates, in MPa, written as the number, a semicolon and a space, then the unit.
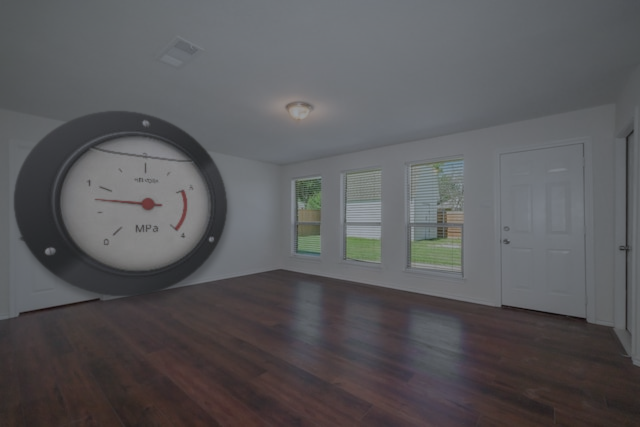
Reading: 0.75; MPa
